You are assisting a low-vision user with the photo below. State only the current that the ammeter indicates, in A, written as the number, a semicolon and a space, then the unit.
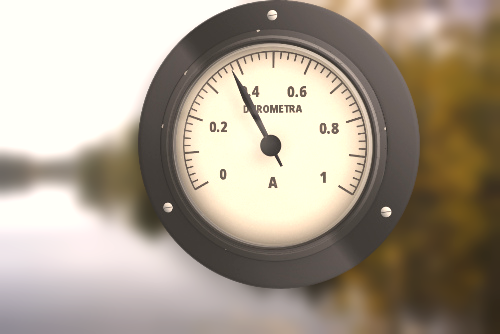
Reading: 0.38; A
